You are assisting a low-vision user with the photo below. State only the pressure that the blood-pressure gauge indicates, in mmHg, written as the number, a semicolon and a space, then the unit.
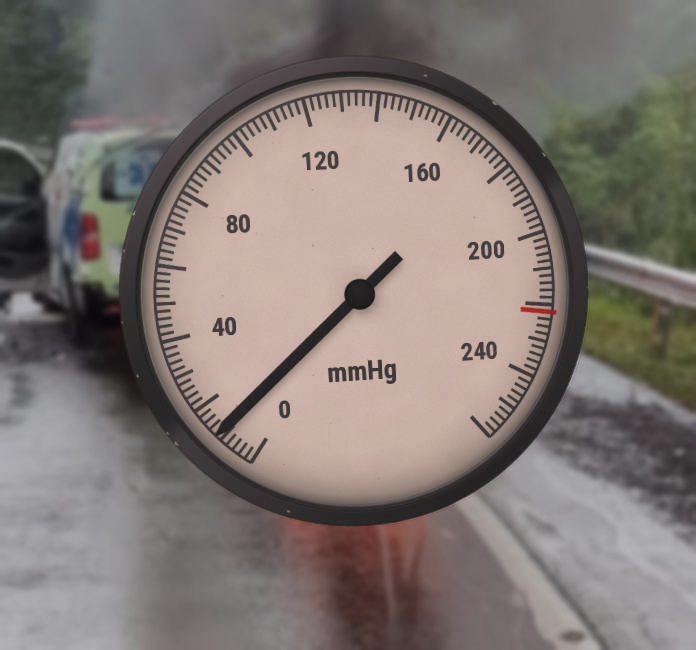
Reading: 12; mmHg
